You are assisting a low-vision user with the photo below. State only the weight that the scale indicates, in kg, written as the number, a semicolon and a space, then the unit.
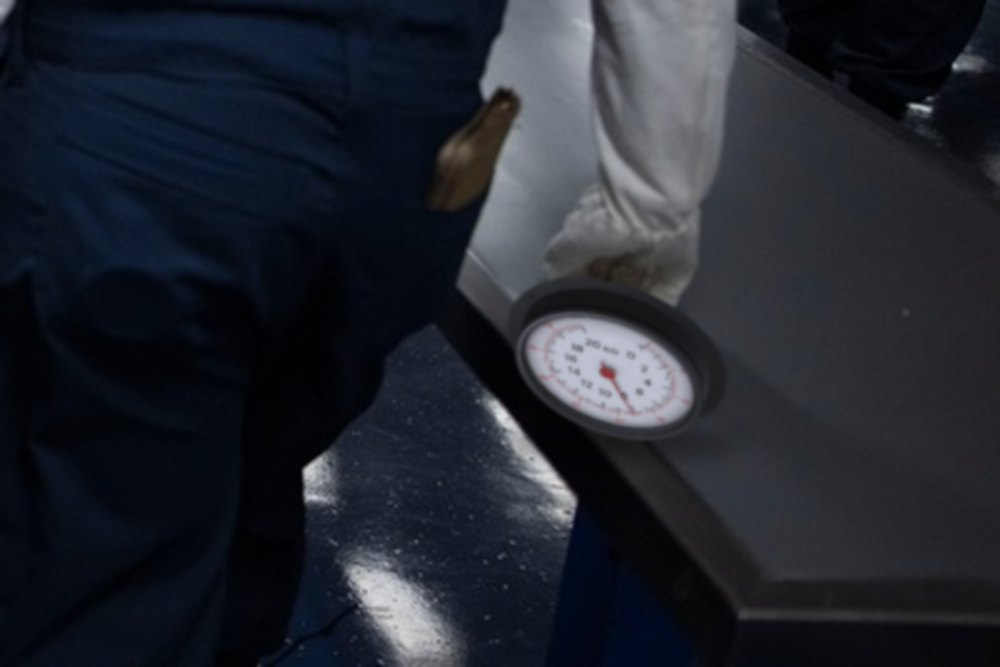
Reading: 8; kg
